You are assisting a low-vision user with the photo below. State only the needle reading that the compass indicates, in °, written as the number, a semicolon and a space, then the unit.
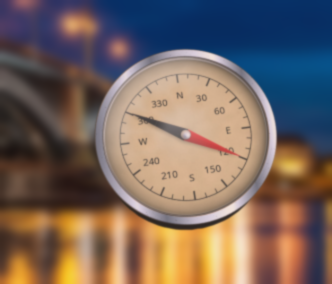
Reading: 120; °
